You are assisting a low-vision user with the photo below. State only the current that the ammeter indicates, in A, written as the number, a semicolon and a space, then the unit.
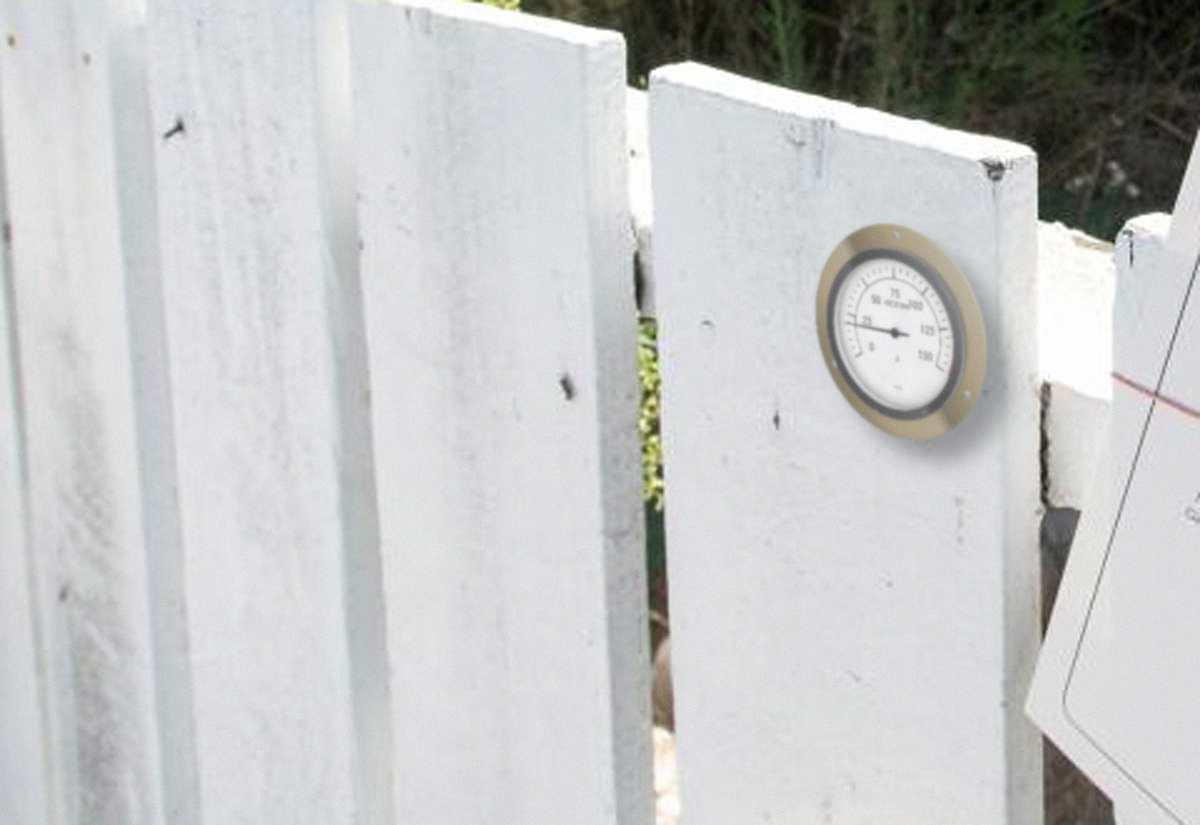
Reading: 20; A
